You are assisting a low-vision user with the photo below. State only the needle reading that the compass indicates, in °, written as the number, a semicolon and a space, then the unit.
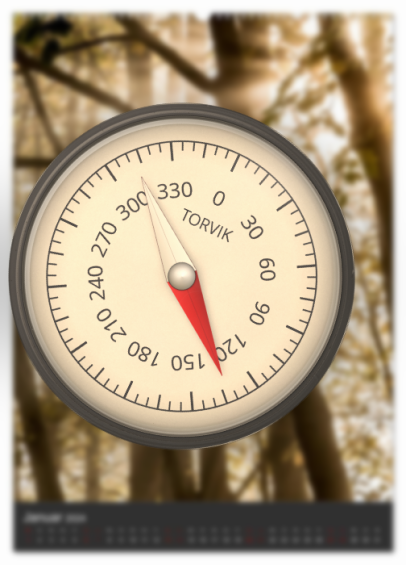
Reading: 132.5; °
